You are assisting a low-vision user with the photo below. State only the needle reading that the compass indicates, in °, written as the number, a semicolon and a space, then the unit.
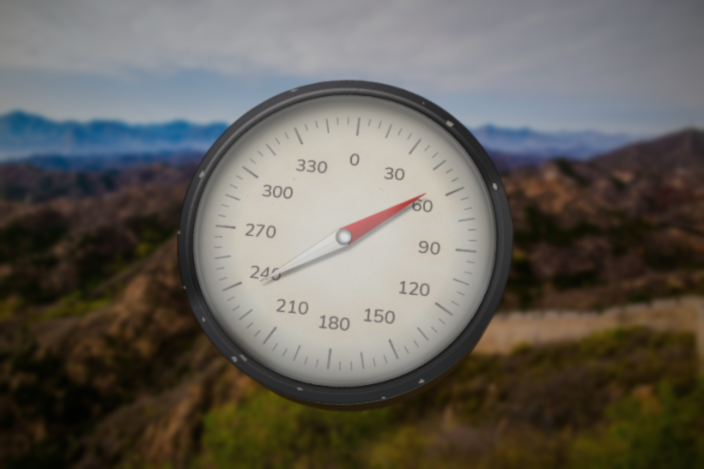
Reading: 55; °
